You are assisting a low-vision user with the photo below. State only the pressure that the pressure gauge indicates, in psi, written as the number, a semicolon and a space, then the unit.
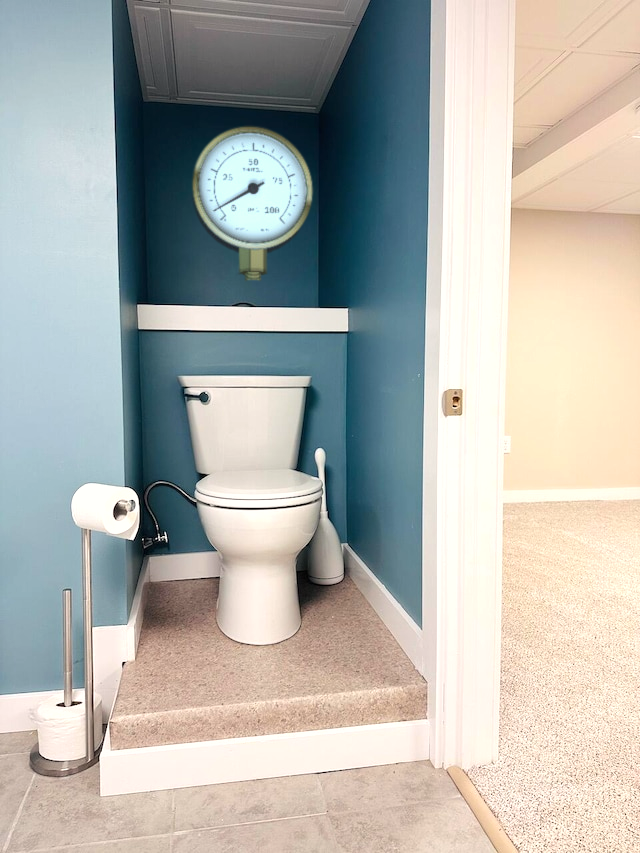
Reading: 5; psi
